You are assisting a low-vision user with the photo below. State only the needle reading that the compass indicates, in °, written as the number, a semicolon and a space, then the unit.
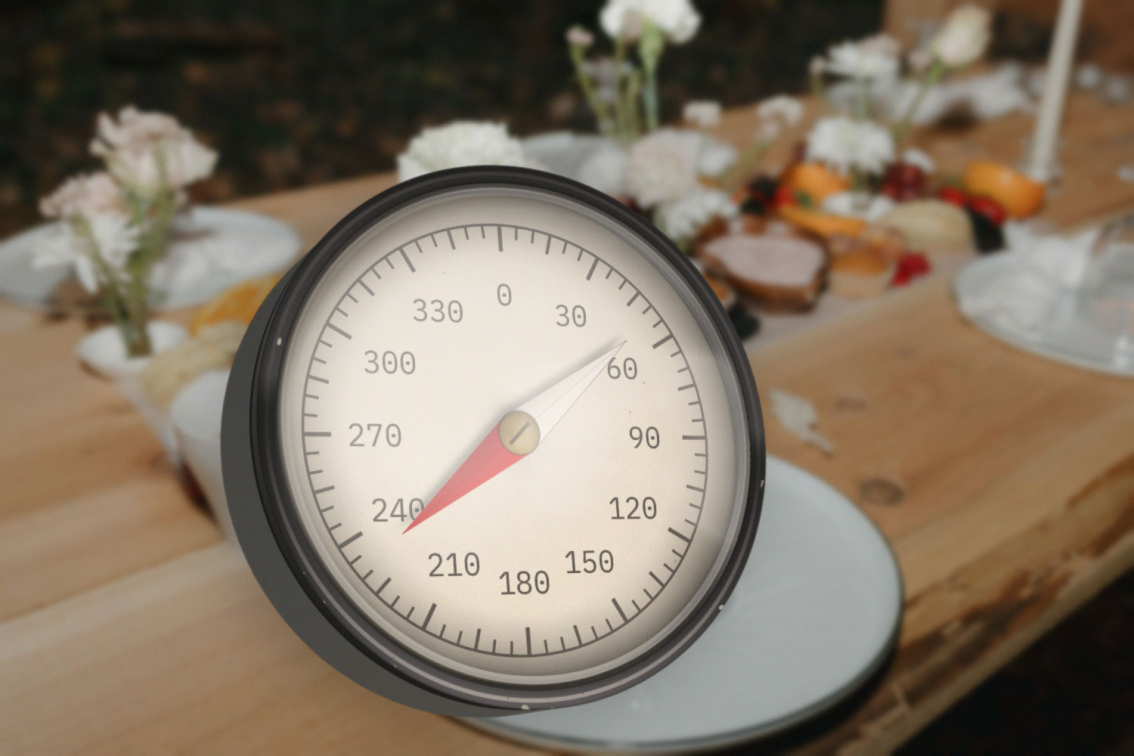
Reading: 232.5; °
